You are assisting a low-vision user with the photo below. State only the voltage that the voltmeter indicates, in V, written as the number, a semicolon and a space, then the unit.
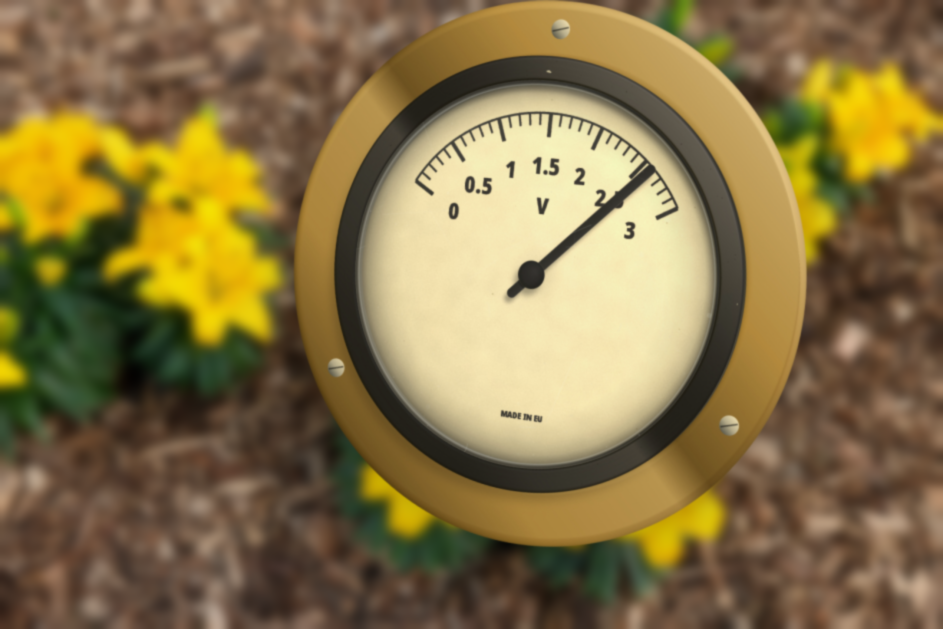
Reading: 2.6; V
